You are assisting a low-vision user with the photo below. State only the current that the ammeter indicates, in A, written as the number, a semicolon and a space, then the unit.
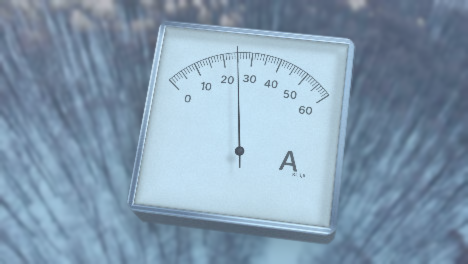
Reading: 25; A
